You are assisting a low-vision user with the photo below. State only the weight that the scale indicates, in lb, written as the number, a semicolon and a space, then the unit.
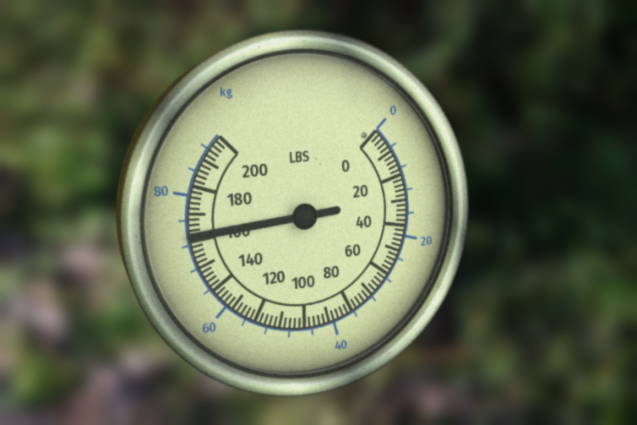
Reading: 162; lb
